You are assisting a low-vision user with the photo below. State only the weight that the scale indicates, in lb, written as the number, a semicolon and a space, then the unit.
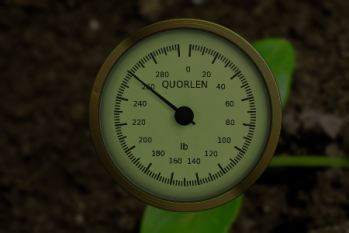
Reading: 260; lb
